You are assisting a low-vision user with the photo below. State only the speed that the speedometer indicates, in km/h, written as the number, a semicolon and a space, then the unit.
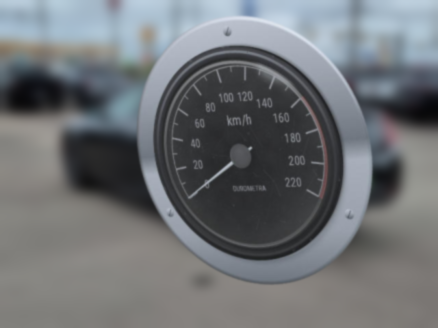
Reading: 0; km/h
